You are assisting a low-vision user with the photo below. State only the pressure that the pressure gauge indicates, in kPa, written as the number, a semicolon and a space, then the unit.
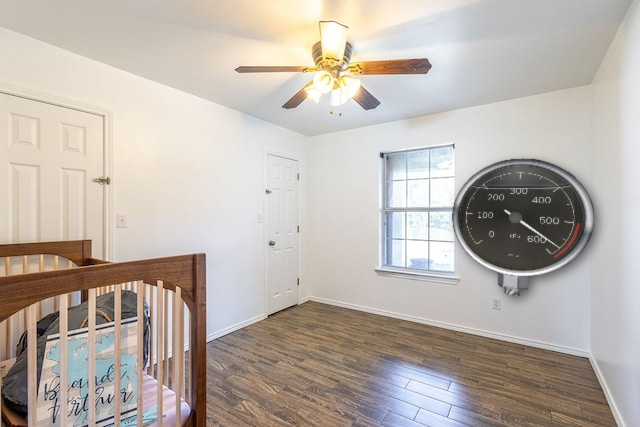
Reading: 575; kPa
